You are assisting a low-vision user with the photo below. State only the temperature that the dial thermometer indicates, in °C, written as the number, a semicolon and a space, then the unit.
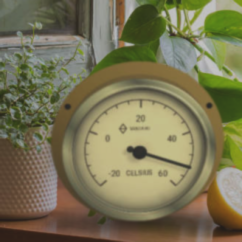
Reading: 52; °C
